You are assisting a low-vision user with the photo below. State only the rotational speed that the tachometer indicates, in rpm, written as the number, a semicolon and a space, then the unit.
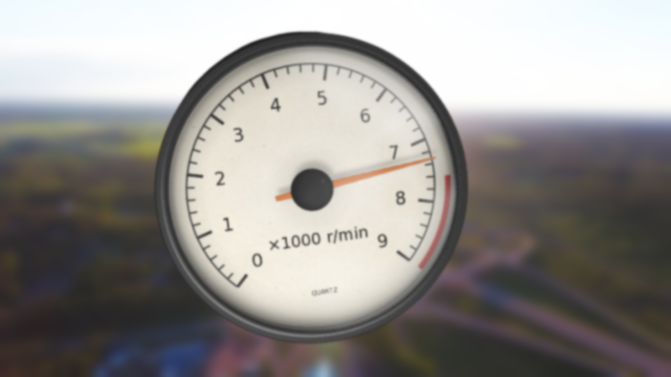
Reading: 7300; rpm
